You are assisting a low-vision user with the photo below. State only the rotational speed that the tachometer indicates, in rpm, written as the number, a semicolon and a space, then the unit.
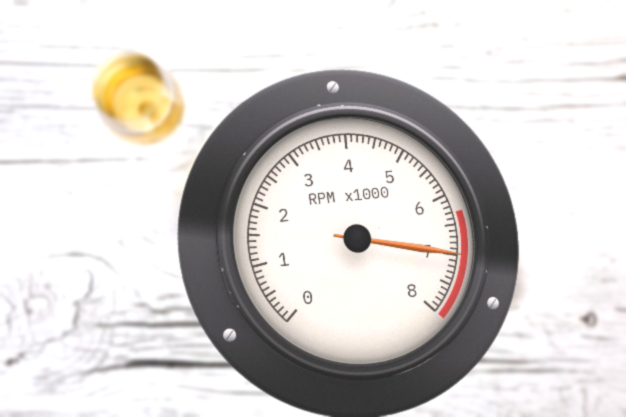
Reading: 7000; rpm
